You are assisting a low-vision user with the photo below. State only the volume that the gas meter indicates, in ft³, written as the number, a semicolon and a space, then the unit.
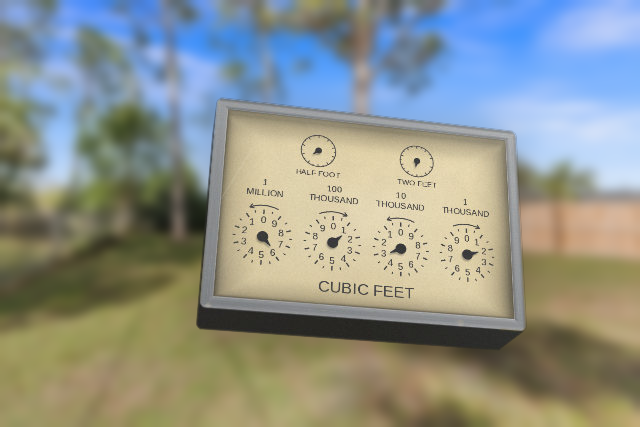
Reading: 613200; ft³
